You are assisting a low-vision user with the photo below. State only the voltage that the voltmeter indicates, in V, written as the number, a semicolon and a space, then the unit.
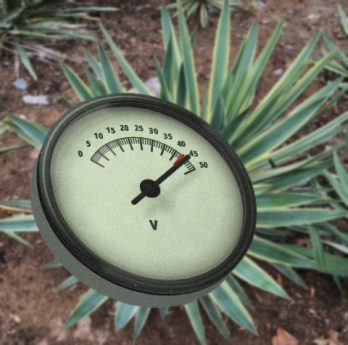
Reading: 45; V
